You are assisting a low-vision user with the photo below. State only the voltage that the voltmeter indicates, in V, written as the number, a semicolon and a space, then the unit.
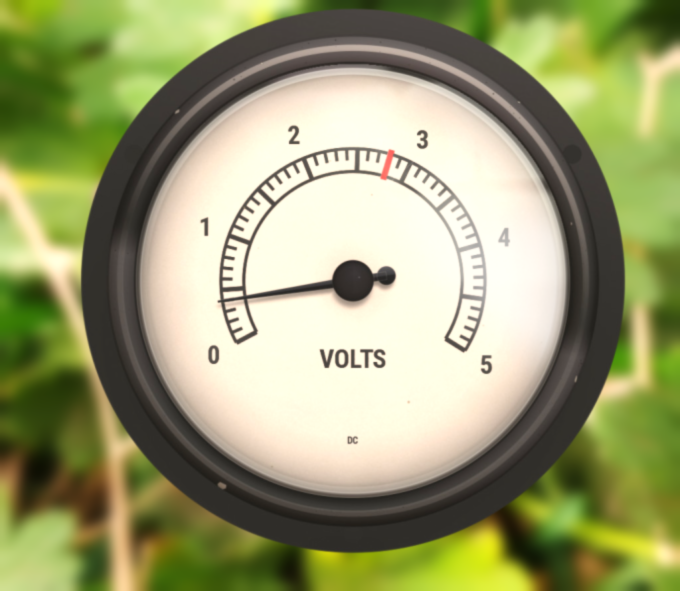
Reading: 0.4; V
